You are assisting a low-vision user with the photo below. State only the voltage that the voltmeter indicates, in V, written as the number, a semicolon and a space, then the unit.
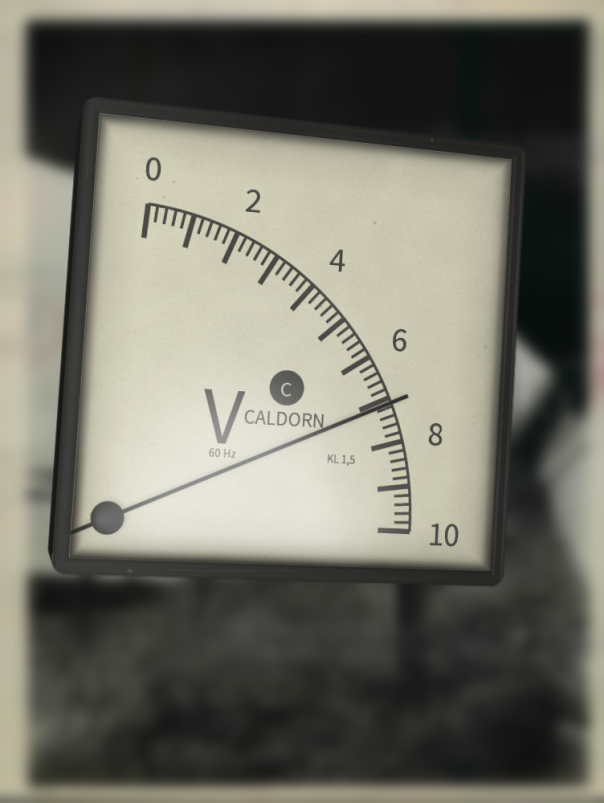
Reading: 7.1; V
